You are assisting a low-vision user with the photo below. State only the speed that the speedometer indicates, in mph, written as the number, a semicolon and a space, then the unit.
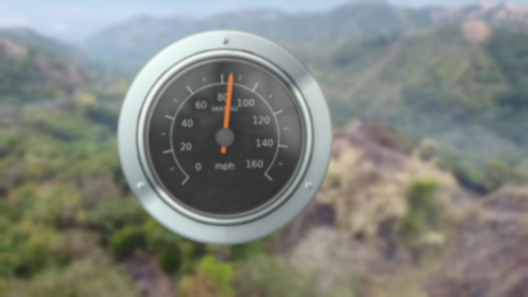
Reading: 85; mph
